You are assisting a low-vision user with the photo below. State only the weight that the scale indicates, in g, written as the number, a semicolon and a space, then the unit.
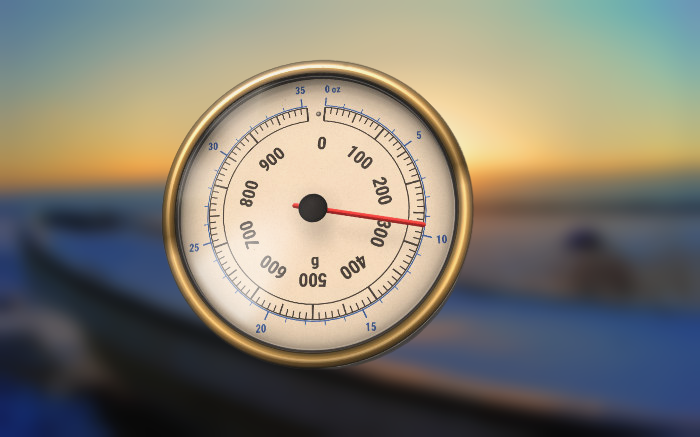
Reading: 270; g
